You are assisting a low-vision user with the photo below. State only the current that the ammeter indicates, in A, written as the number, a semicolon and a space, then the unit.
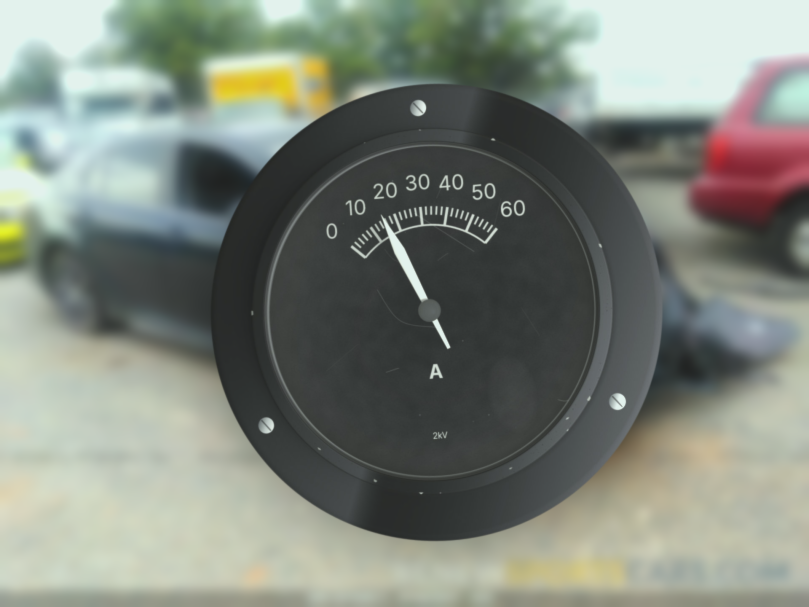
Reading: 16; A
